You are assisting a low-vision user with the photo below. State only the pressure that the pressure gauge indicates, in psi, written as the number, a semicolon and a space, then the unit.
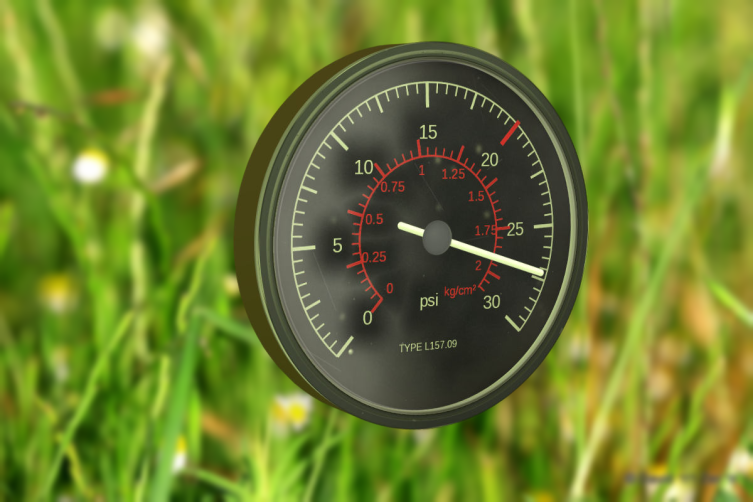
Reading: 27.25; psi
